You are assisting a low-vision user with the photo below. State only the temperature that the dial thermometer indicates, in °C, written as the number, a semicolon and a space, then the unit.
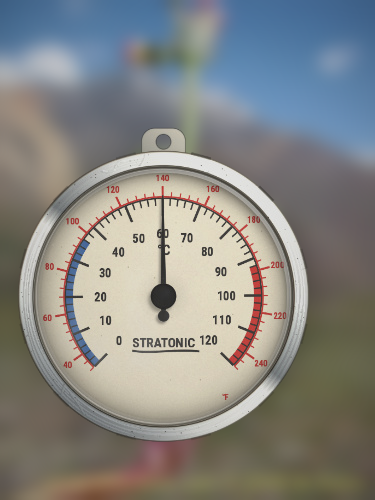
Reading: 60; °C
